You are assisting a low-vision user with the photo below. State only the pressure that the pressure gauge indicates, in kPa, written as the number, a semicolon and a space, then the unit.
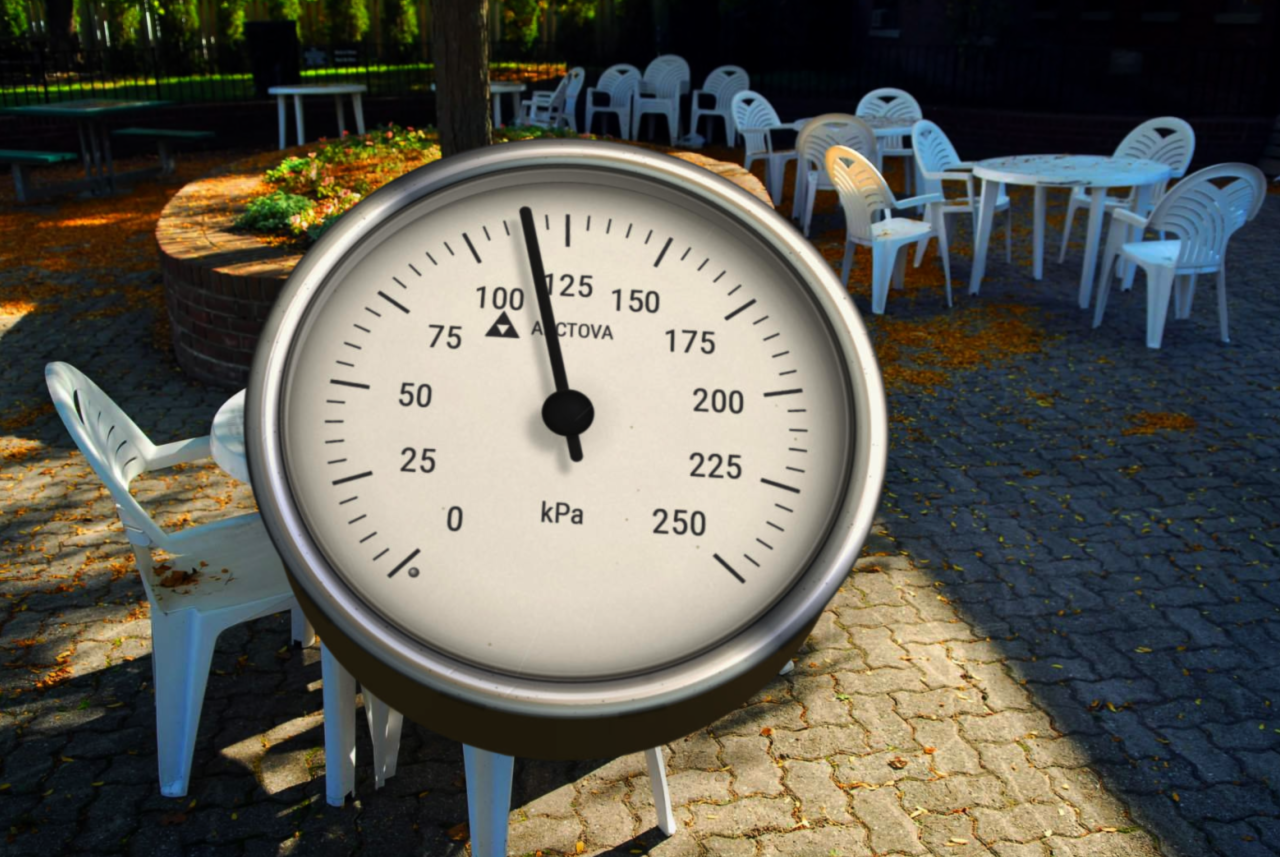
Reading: 115; kPa
